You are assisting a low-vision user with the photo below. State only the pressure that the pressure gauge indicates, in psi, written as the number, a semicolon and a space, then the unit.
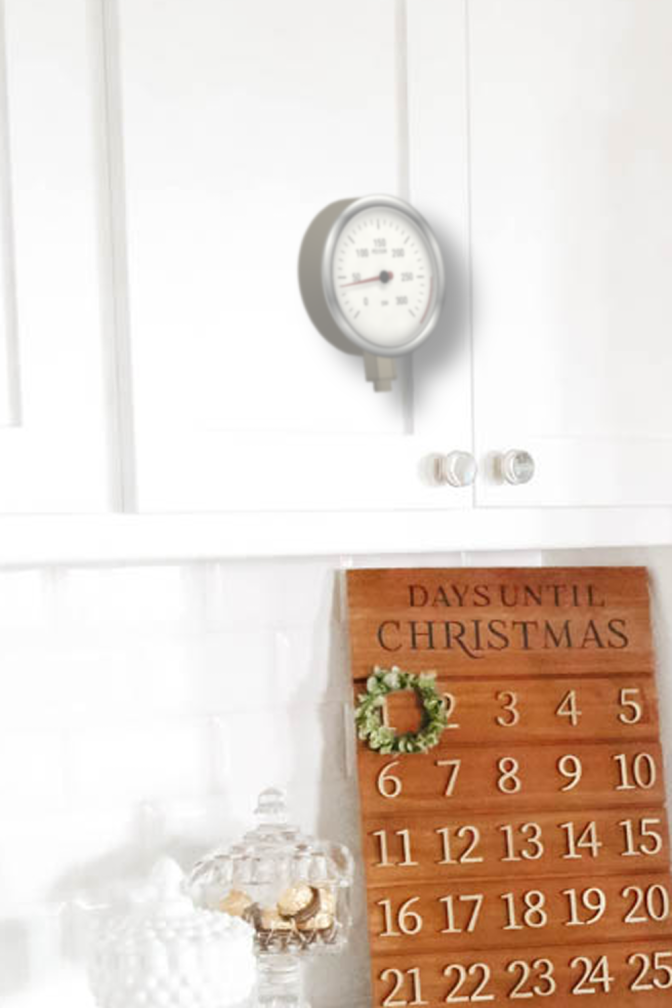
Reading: 40; psi
